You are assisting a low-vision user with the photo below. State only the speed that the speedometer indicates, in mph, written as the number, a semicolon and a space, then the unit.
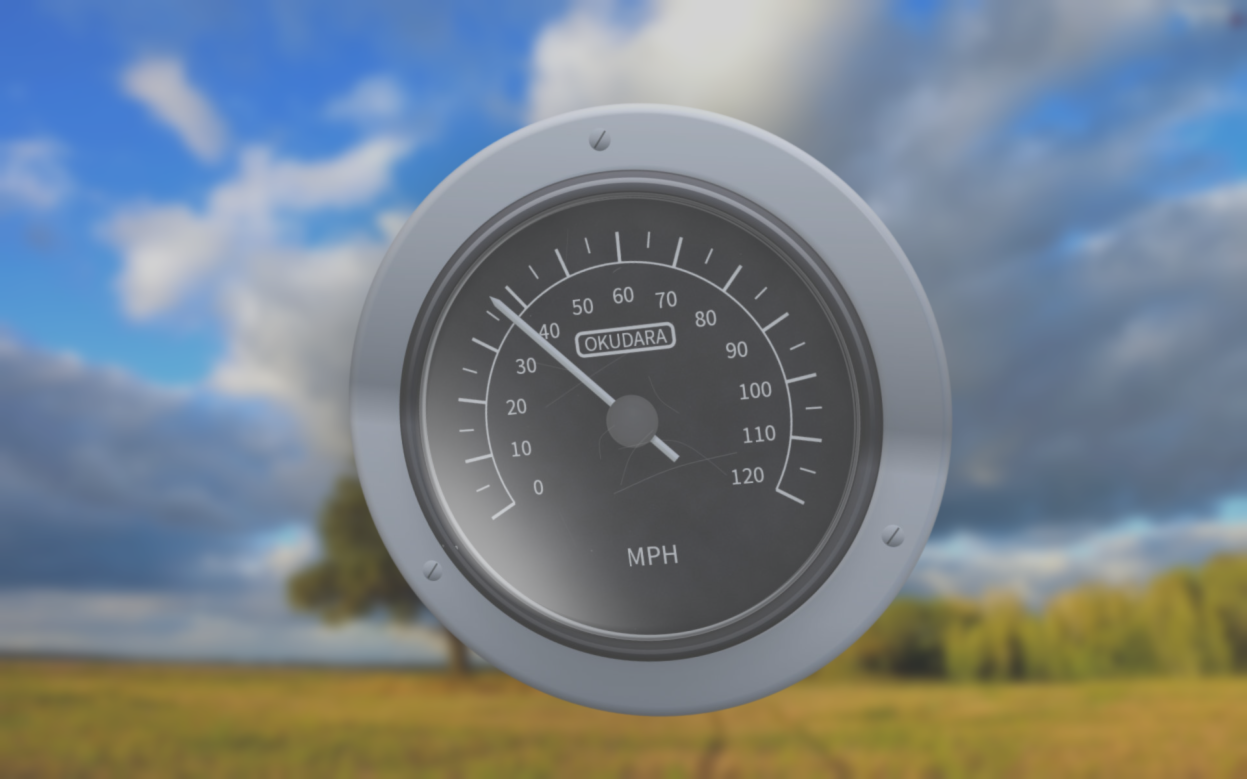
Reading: 37.5; mph
